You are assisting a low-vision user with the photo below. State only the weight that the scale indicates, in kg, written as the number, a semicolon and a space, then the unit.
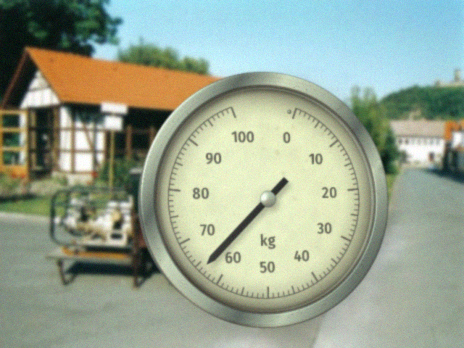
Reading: 64; kg
